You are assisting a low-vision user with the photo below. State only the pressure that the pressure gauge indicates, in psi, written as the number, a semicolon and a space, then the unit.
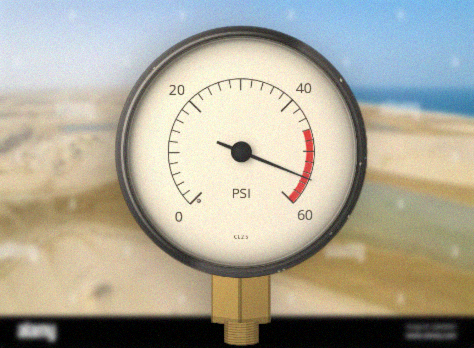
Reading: 55; psi
